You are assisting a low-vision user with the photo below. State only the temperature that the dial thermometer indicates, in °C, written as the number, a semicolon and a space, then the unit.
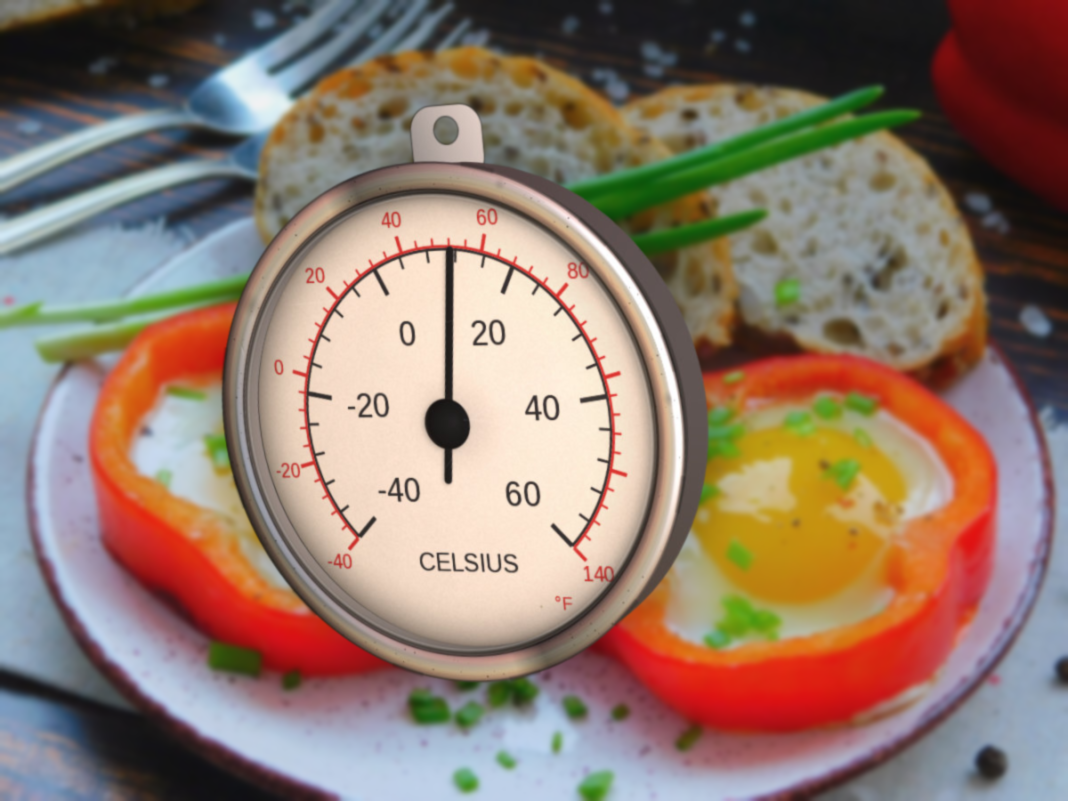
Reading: 12; °C
